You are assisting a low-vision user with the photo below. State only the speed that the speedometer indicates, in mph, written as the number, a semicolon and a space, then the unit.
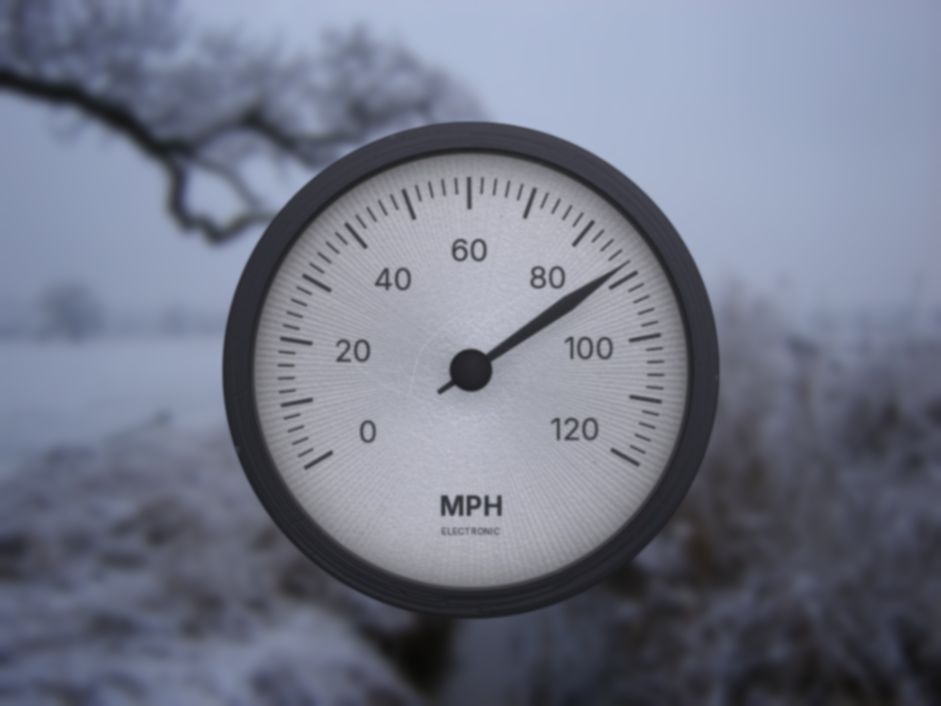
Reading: 88; mph
